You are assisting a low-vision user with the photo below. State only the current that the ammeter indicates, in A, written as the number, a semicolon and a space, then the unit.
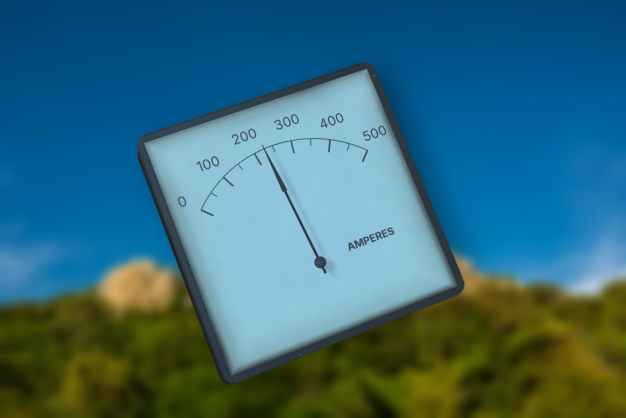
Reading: 225; A
